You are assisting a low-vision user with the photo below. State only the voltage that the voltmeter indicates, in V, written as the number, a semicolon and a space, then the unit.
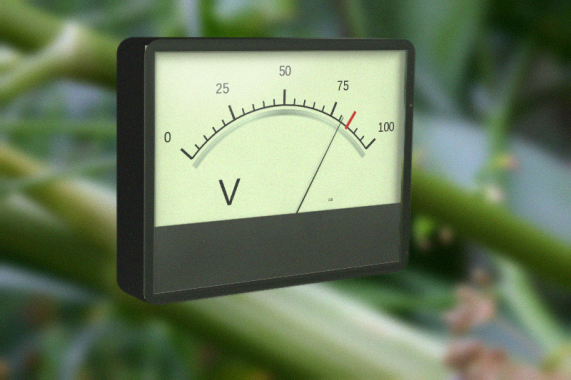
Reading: 80; V
